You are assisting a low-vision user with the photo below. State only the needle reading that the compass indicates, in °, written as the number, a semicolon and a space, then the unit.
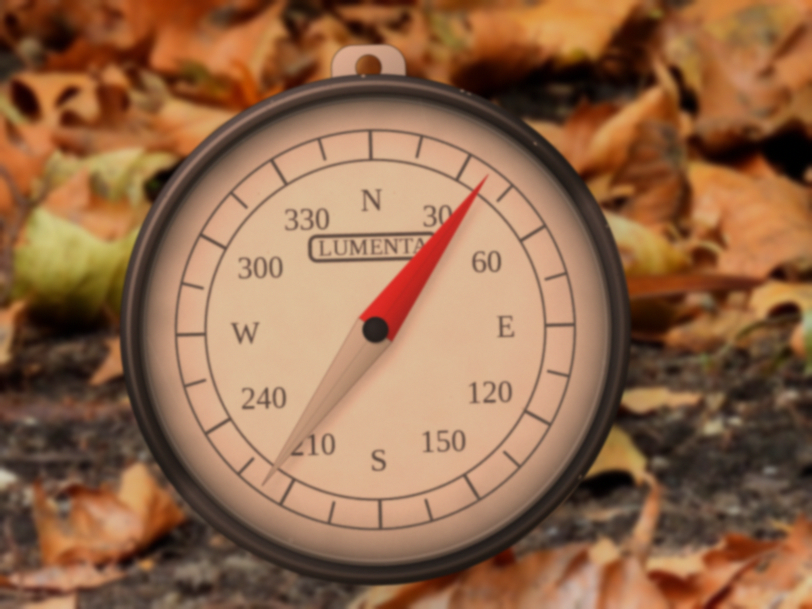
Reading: 37.5; °
